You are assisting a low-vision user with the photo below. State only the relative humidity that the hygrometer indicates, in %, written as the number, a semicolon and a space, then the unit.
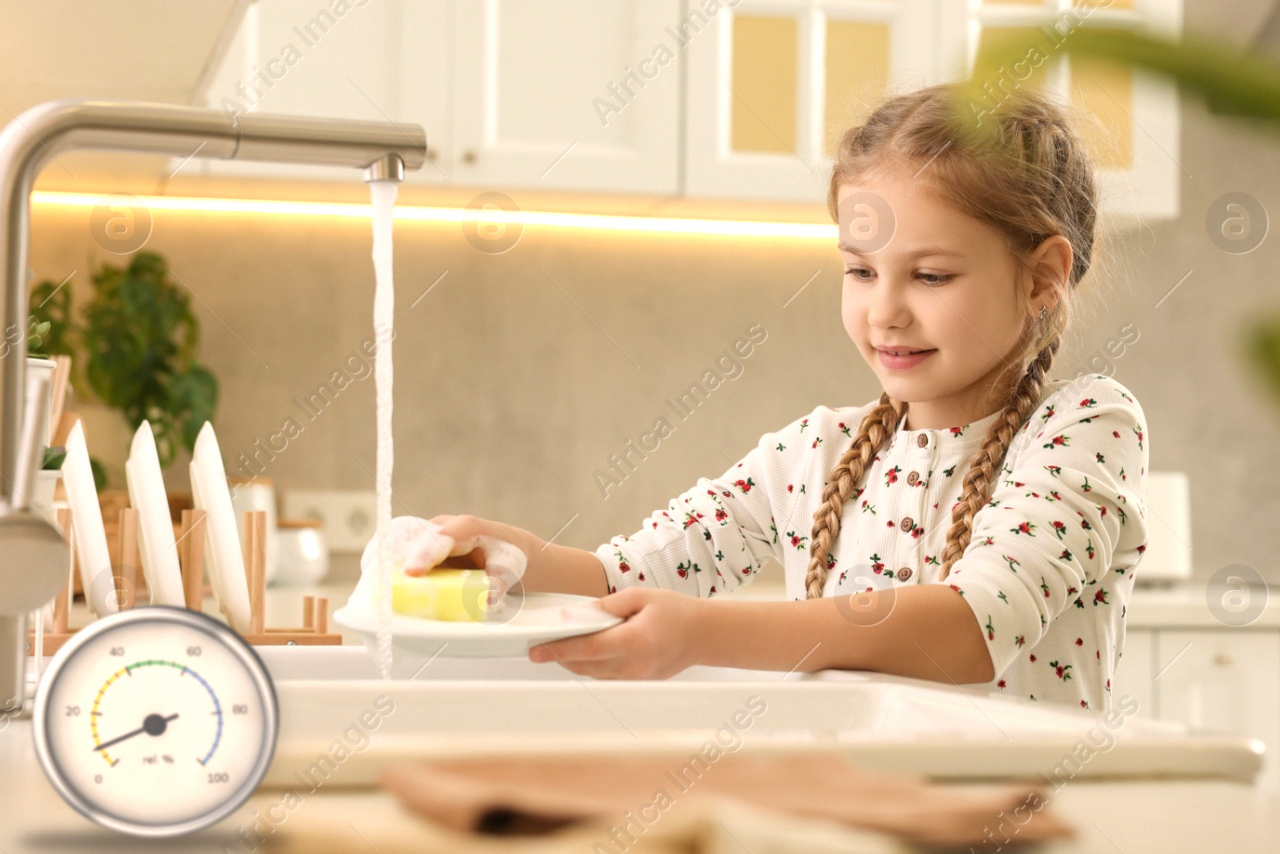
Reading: 8; %
